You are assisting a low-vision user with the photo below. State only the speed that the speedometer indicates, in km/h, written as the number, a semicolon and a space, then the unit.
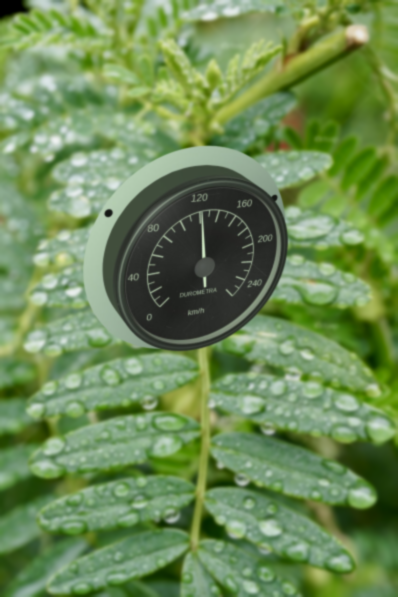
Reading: 120; km/h
